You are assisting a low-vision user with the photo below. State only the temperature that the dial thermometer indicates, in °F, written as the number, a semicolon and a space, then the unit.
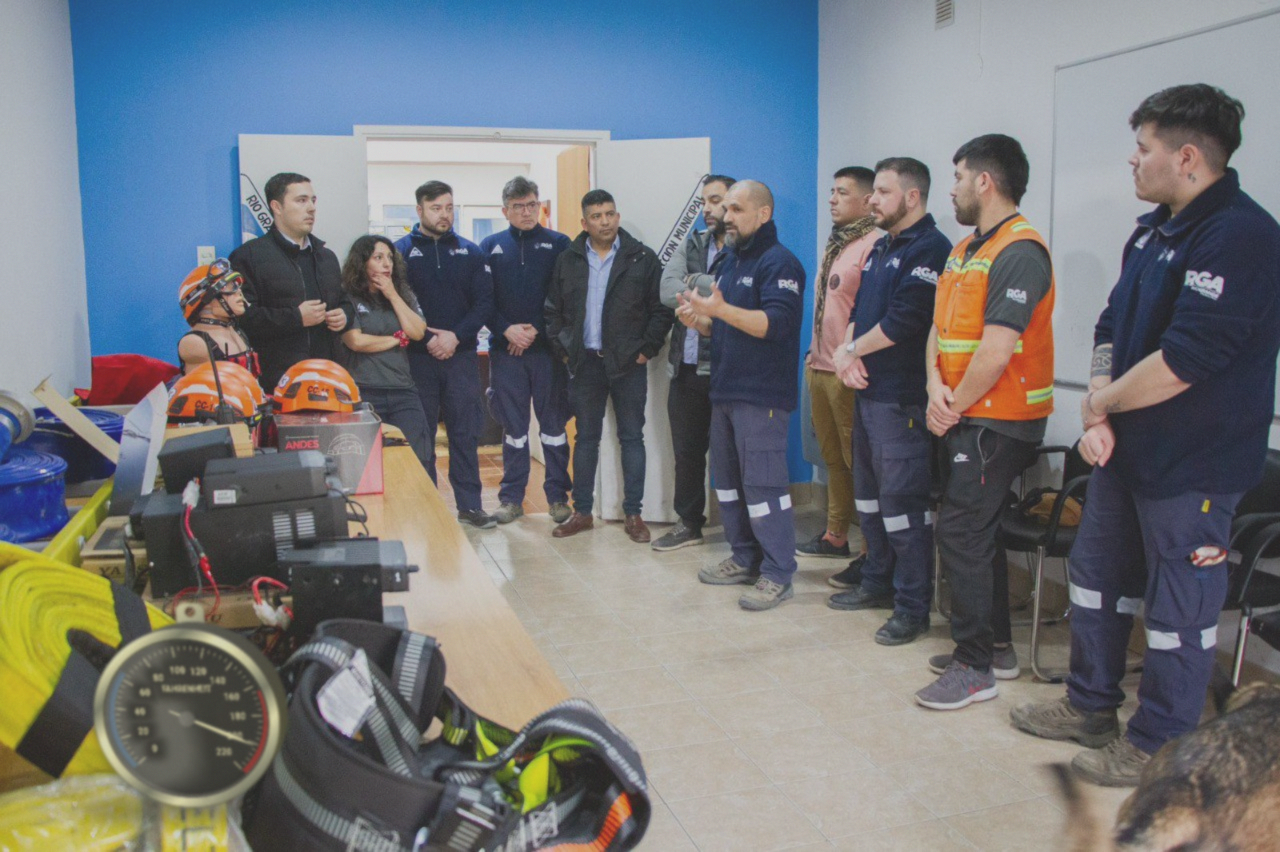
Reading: 200; °F
